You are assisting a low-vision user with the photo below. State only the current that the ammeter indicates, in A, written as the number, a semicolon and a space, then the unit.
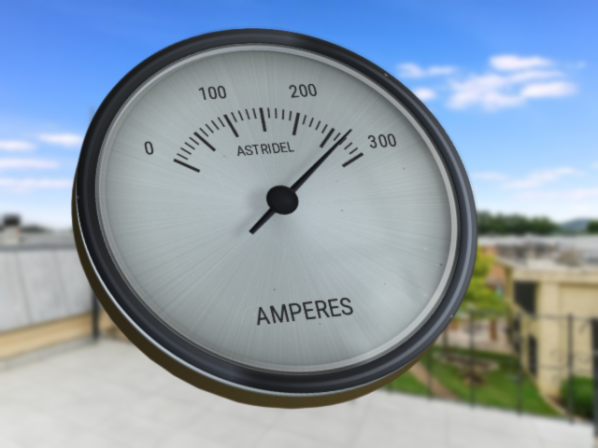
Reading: 270; A
